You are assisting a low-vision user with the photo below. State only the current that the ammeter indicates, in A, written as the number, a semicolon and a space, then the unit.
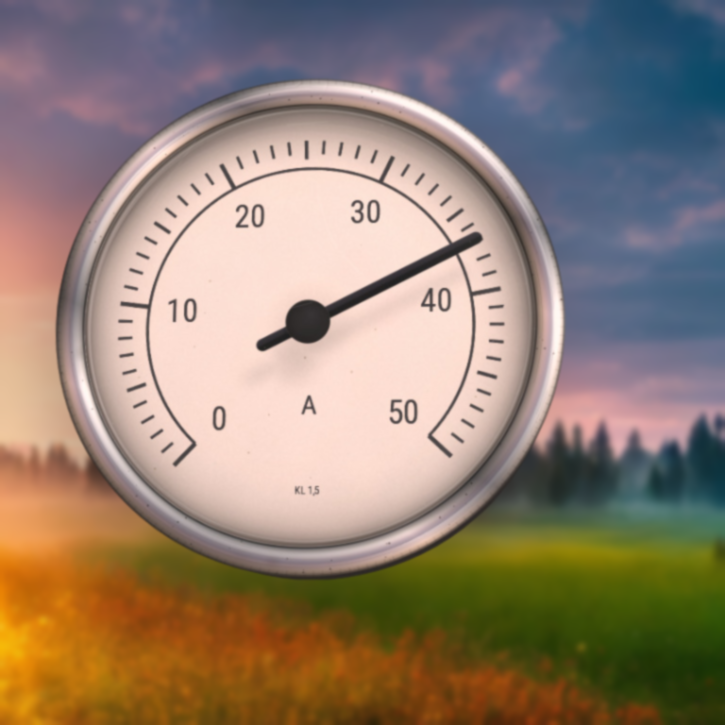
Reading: 37; A
